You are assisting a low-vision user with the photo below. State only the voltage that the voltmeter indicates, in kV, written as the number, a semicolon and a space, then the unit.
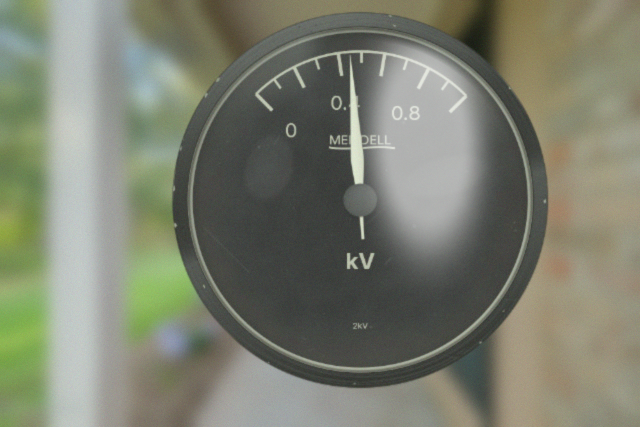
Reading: 0.45; kV
